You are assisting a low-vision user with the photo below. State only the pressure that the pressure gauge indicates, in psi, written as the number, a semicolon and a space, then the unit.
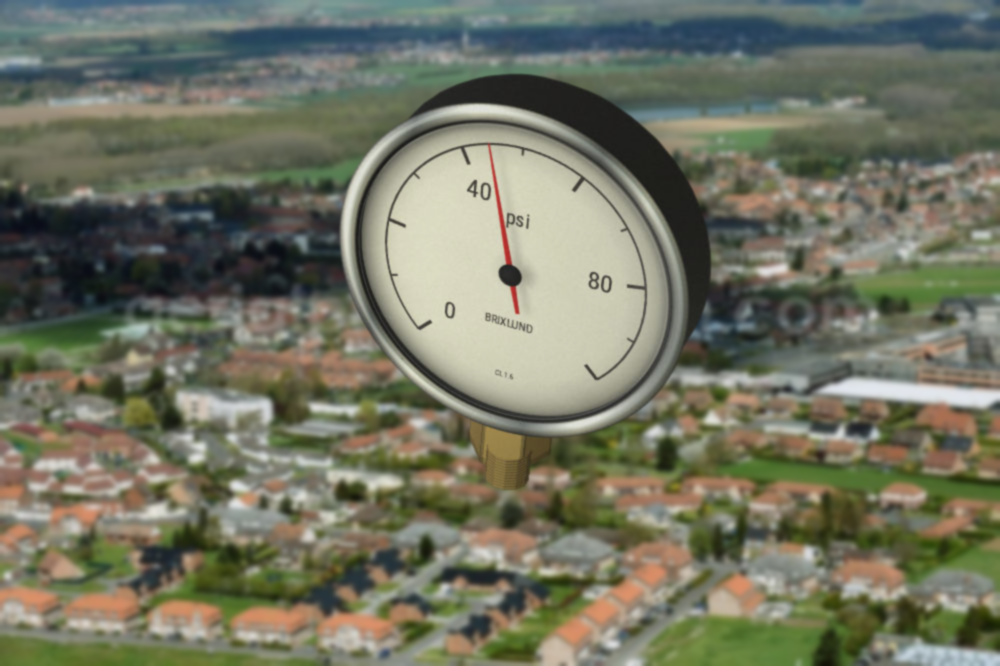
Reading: 45; psi
